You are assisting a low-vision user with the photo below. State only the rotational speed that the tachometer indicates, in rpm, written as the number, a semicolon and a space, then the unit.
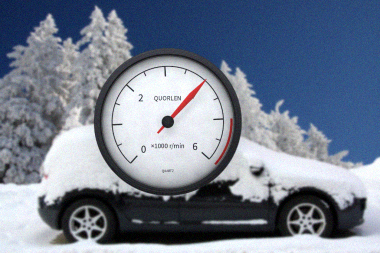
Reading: 4000; rpm
